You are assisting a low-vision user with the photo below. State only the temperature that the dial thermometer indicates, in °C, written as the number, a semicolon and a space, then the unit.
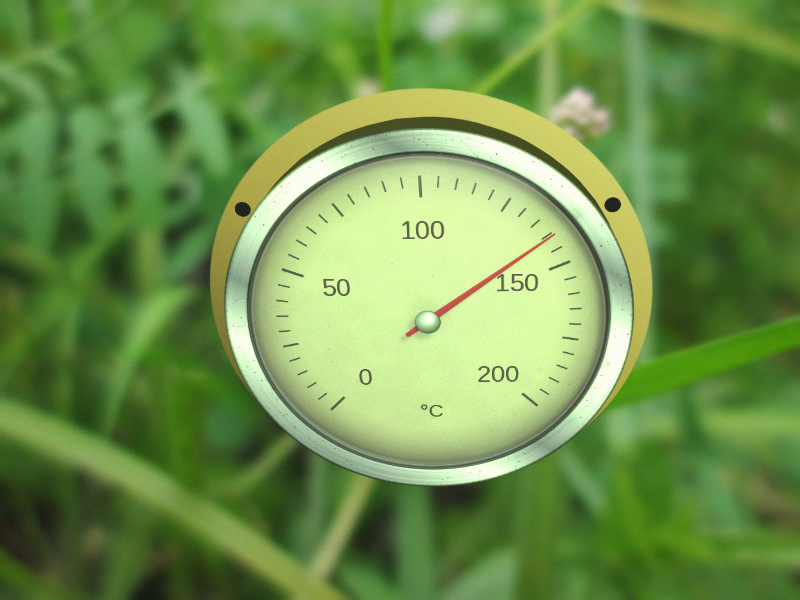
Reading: 140; °C
